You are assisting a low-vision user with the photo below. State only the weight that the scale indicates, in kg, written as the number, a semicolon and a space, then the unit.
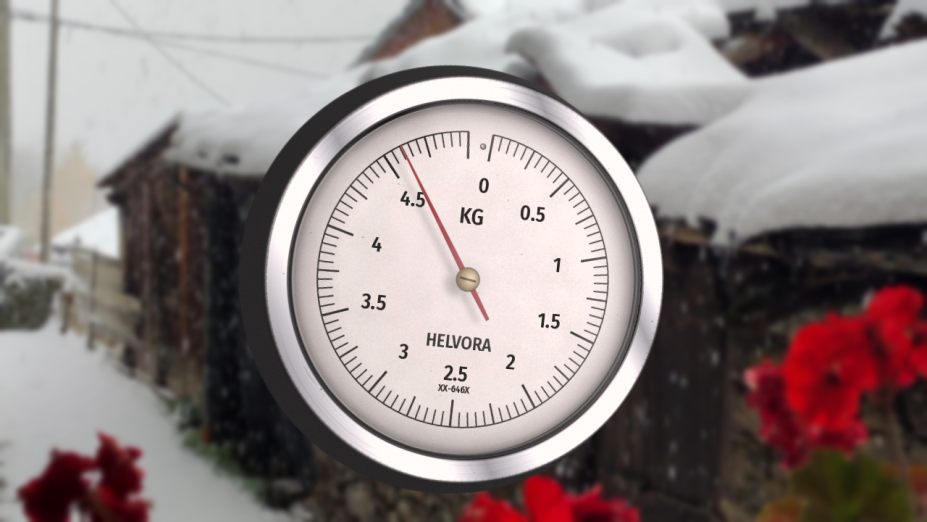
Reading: 4.6; kg
